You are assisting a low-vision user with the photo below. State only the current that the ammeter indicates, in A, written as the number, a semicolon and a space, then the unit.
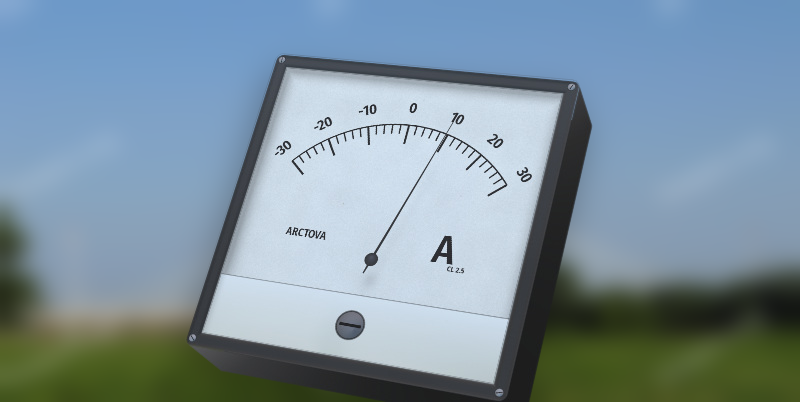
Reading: 10; A
